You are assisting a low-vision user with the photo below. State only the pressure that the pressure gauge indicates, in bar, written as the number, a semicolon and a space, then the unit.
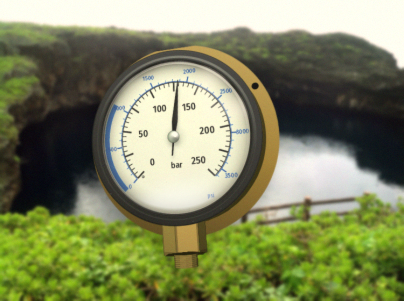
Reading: 130; bar
